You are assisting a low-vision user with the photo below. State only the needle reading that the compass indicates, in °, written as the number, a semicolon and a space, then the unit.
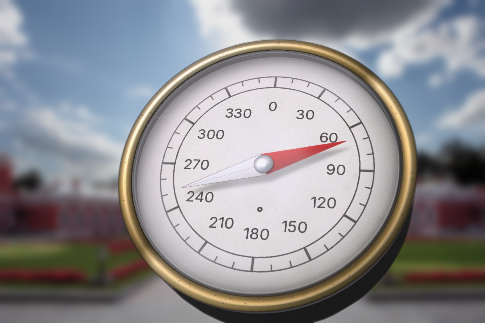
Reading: 70; °
